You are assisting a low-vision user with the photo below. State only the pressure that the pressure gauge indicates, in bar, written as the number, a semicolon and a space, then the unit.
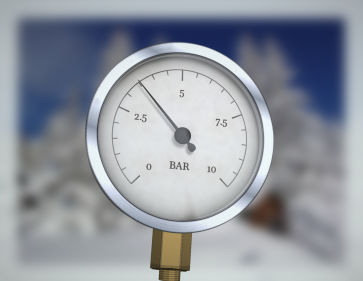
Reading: 3.5; bar
